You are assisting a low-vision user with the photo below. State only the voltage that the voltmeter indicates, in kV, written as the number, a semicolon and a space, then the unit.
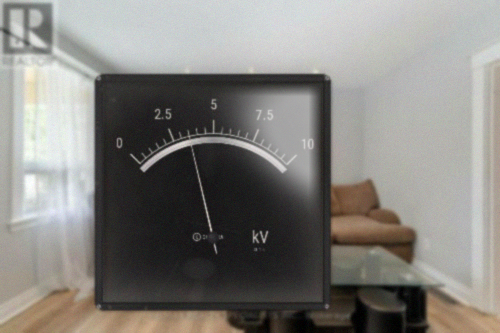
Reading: 3.5; kV
